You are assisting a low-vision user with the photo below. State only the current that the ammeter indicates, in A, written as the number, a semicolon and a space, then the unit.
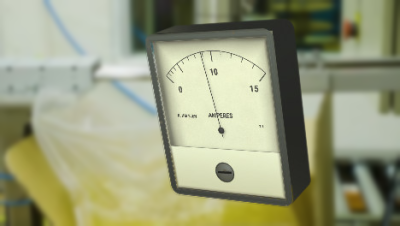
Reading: 9; A
